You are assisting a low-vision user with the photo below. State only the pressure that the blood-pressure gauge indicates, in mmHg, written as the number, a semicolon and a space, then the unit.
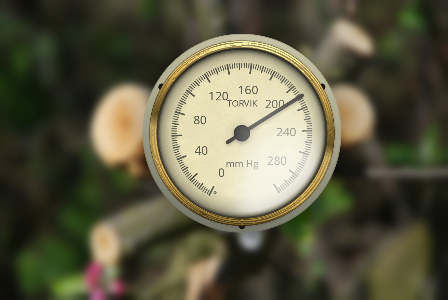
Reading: 210; mmHg
